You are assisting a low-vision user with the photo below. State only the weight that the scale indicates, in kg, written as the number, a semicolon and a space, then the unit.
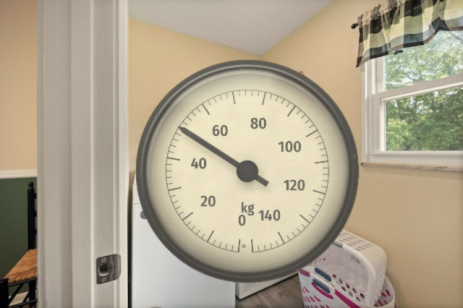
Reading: 50; kg
